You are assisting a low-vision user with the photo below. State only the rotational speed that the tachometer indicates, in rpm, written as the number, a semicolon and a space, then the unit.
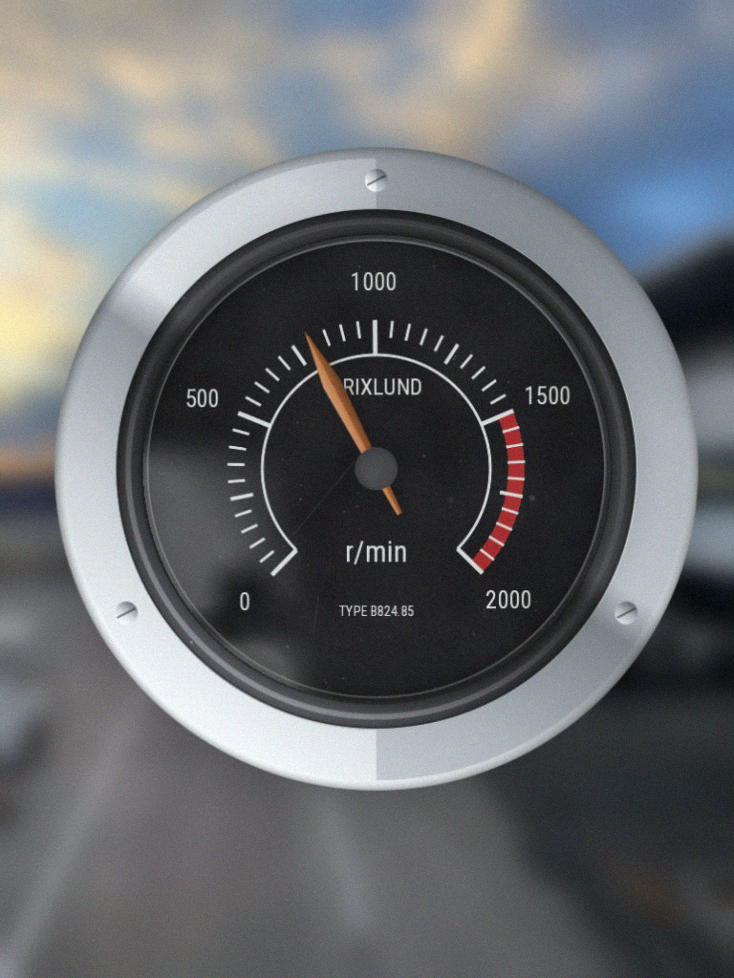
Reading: 800; rpm
